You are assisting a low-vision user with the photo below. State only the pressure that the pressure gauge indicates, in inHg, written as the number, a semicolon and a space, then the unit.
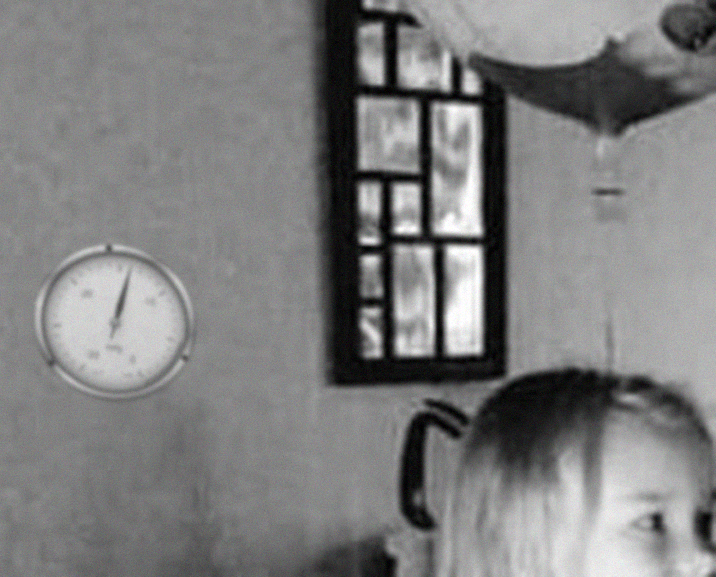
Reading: -14; inHg
